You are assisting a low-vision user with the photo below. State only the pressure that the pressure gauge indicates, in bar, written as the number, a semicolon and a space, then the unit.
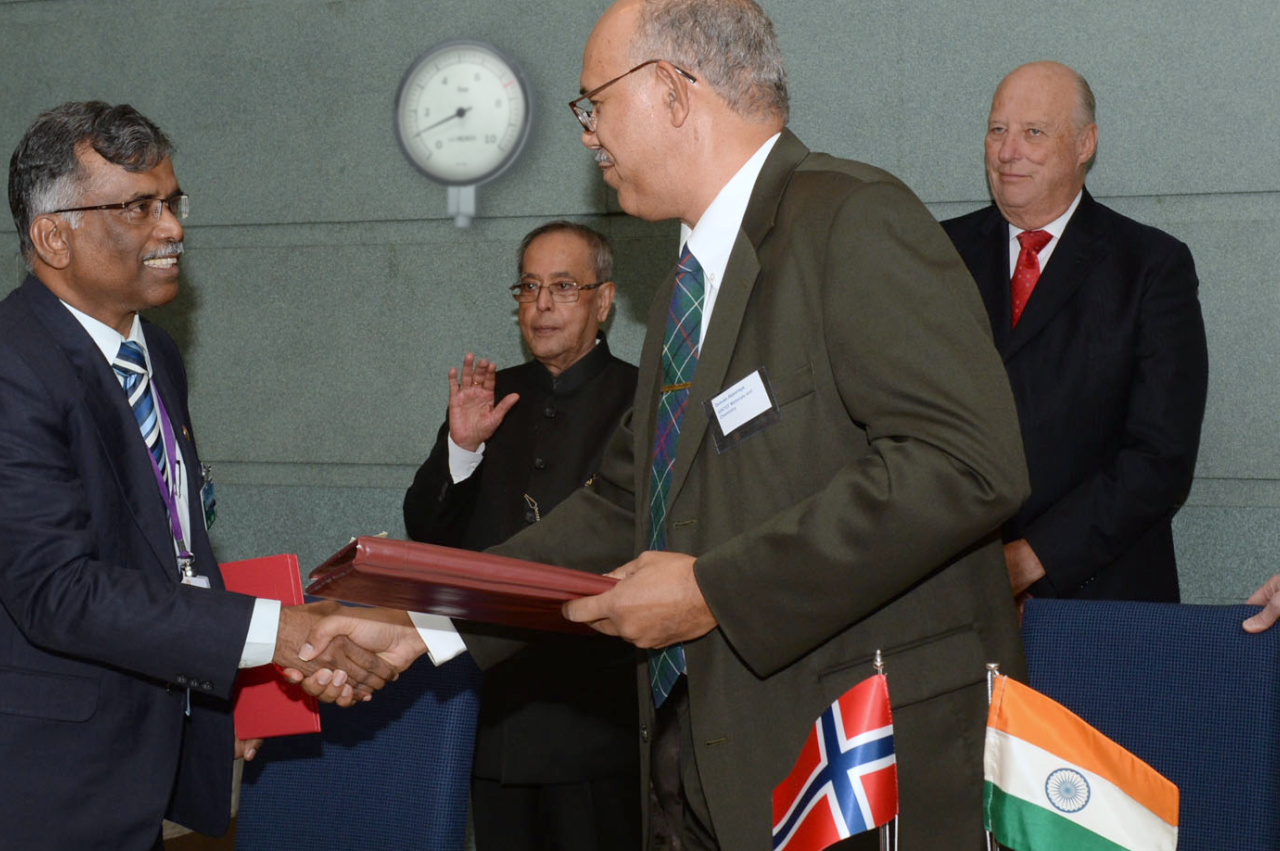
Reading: 1; bar
